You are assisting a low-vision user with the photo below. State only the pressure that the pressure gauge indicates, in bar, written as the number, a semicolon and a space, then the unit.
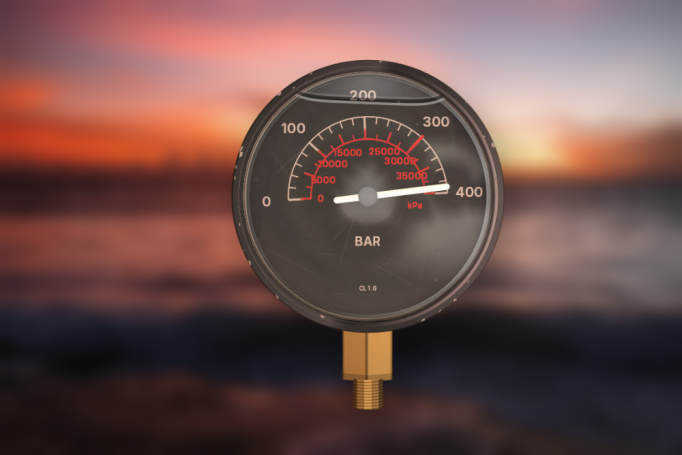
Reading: 390; bar
